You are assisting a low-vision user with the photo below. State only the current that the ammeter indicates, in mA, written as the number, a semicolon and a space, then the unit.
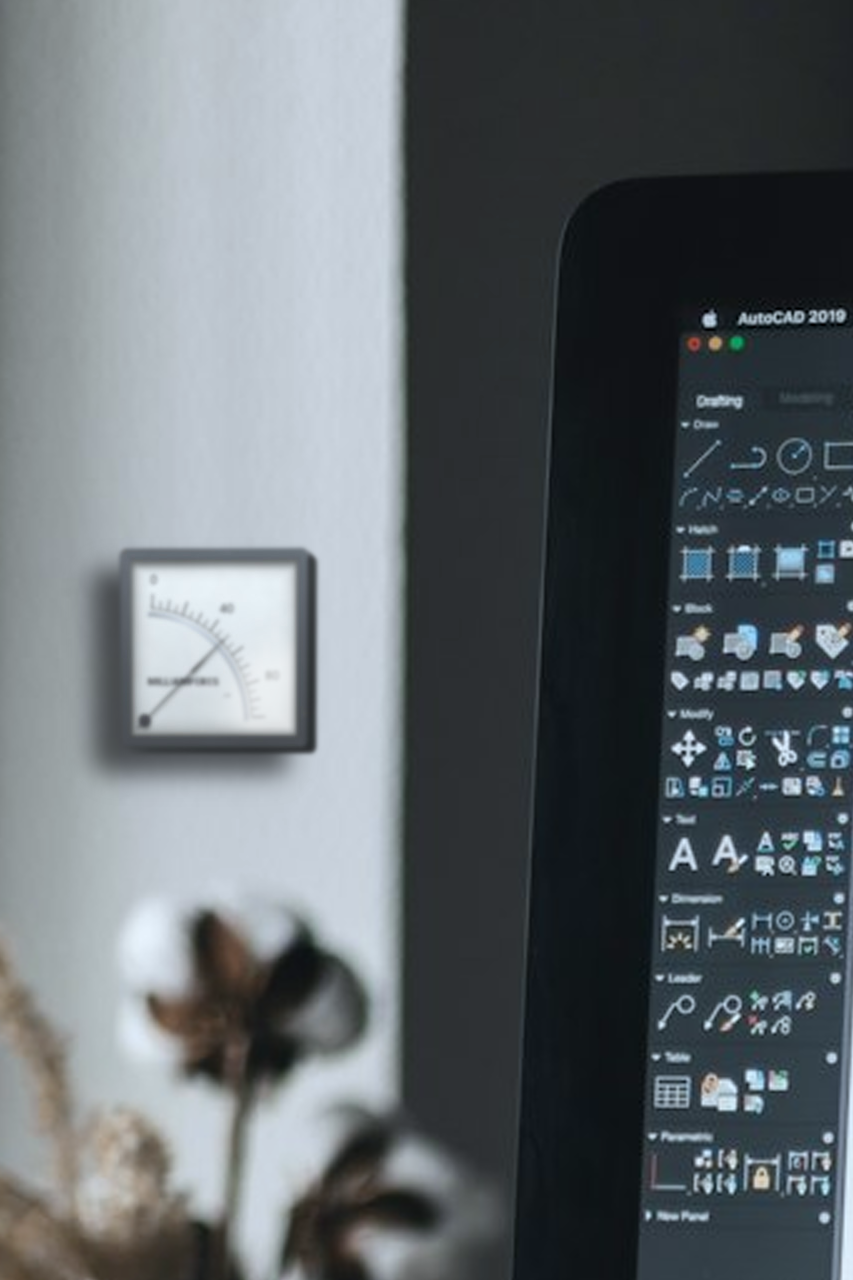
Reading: 50; mA
